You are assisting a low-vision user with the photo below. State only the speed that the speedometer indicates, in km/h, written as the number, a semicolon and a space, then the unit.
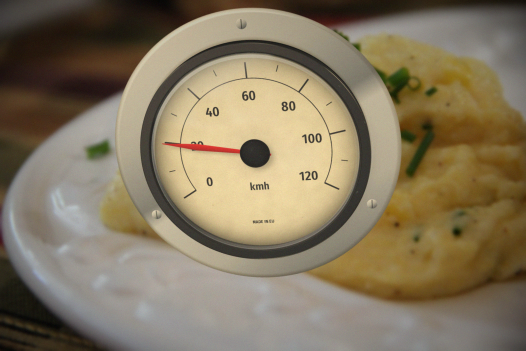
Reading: 20; km/h
